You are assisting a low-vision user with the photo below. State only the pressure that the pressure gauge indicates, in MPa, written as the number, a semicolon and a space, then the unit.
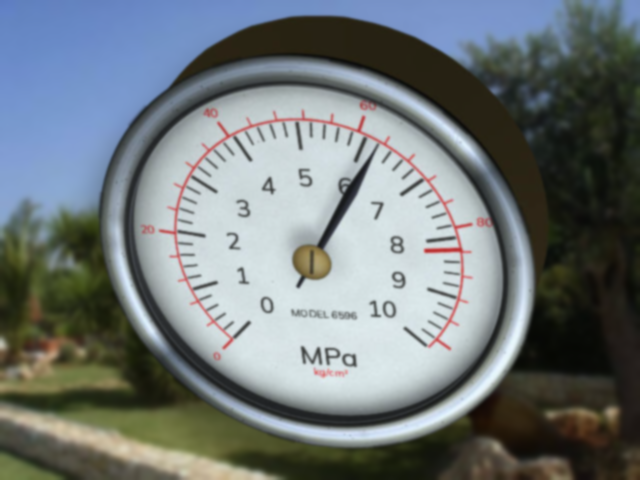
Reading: 6.2; MPa
